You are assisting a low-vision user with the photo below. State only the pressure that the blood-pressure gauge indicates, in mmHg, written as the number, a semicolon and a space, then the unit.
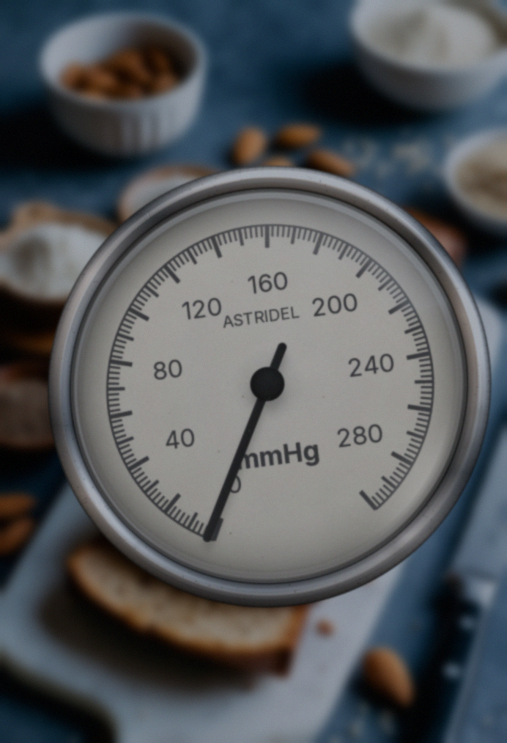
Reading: 2; mmHg
